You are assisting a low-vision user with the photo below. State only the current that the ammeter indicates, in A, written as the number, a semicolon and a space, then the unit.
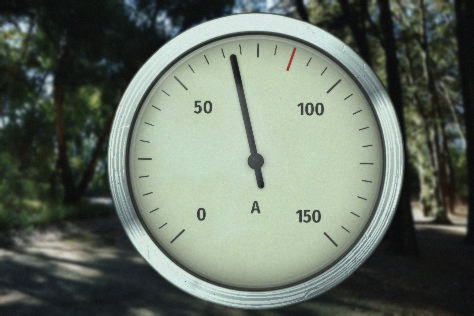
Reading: 67.5; A
